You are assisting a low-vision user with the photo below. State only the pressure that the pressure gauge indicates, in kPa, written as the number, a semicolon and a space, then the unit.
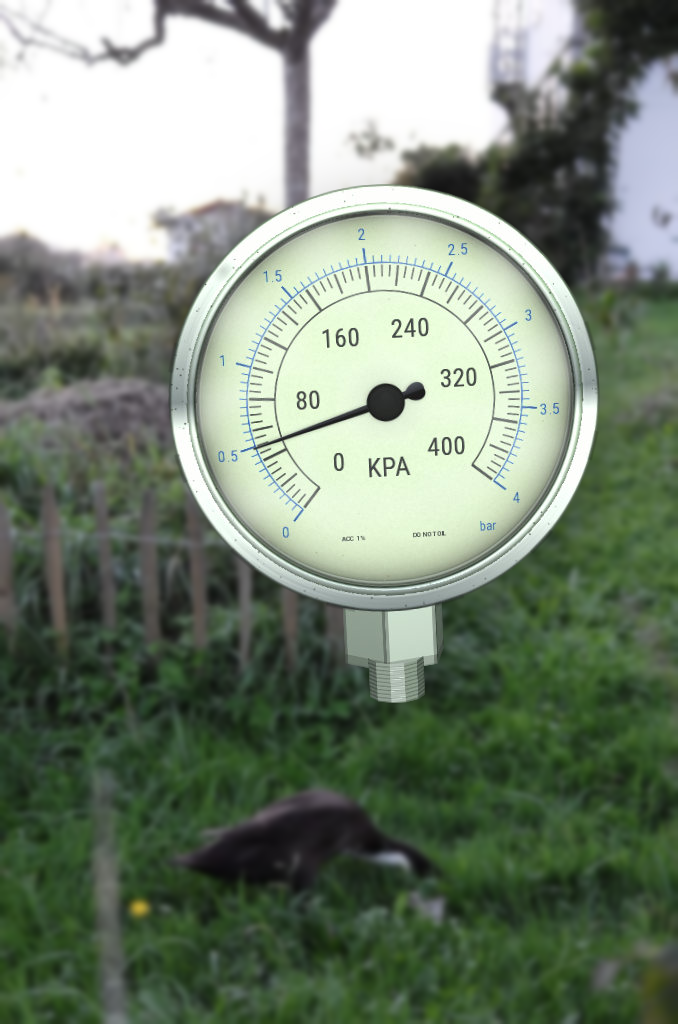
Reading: 50; kPa
